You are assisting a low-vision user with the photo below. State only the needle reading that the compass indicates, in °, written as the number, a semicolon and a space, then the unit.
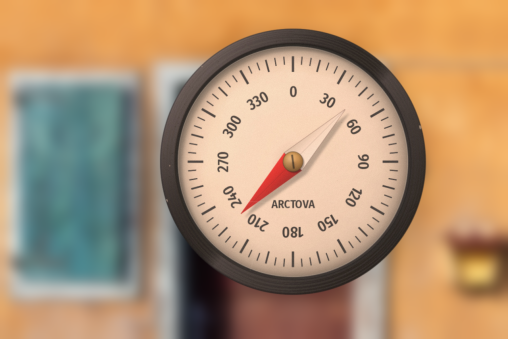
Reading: 225; °
